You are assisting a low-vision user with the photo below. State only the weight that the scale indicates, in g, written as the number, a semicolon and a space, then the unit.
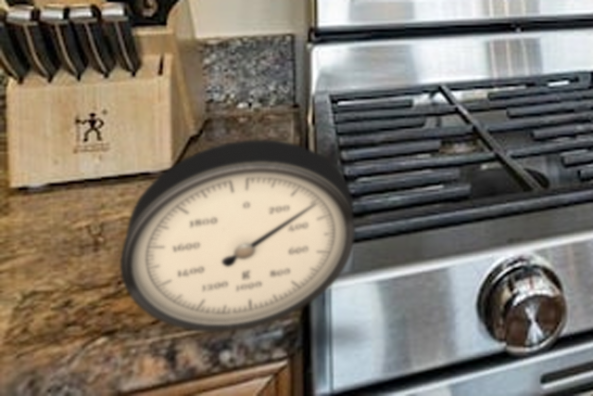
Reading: 300; g
